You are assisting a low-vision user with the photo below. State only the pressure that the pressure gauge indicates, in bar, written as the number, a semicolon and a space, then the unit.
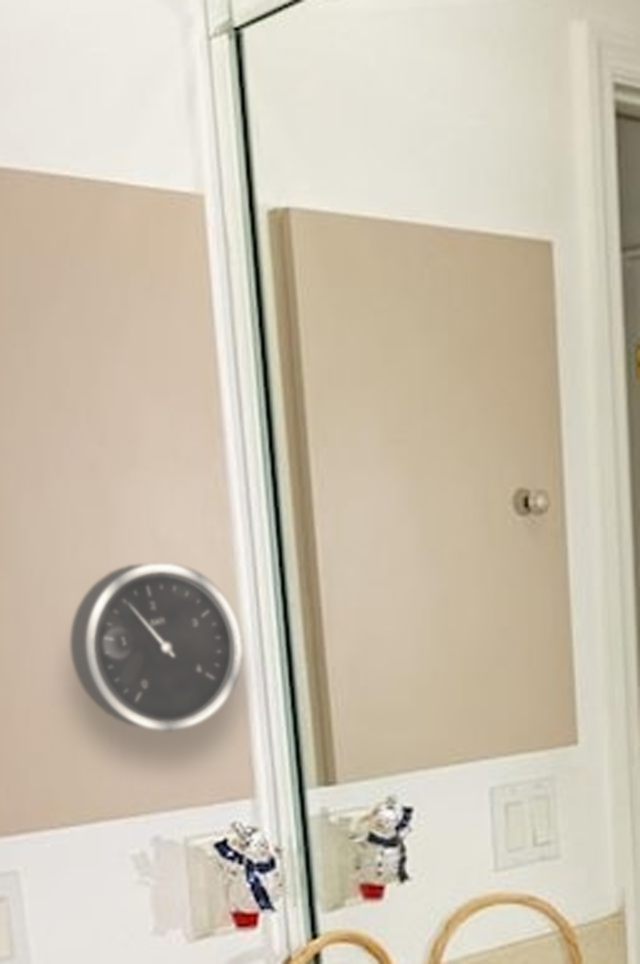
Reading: 1.6; bar
